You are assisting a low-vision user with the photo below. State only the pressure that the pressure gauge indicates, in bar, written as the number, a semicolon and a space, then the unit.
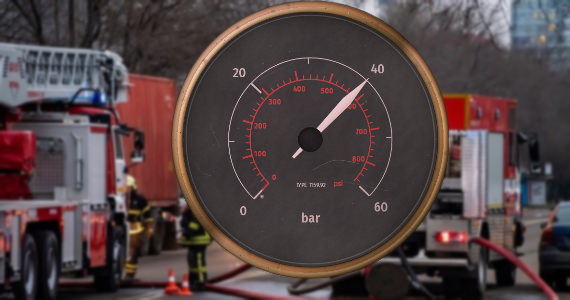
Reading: 40; bar
